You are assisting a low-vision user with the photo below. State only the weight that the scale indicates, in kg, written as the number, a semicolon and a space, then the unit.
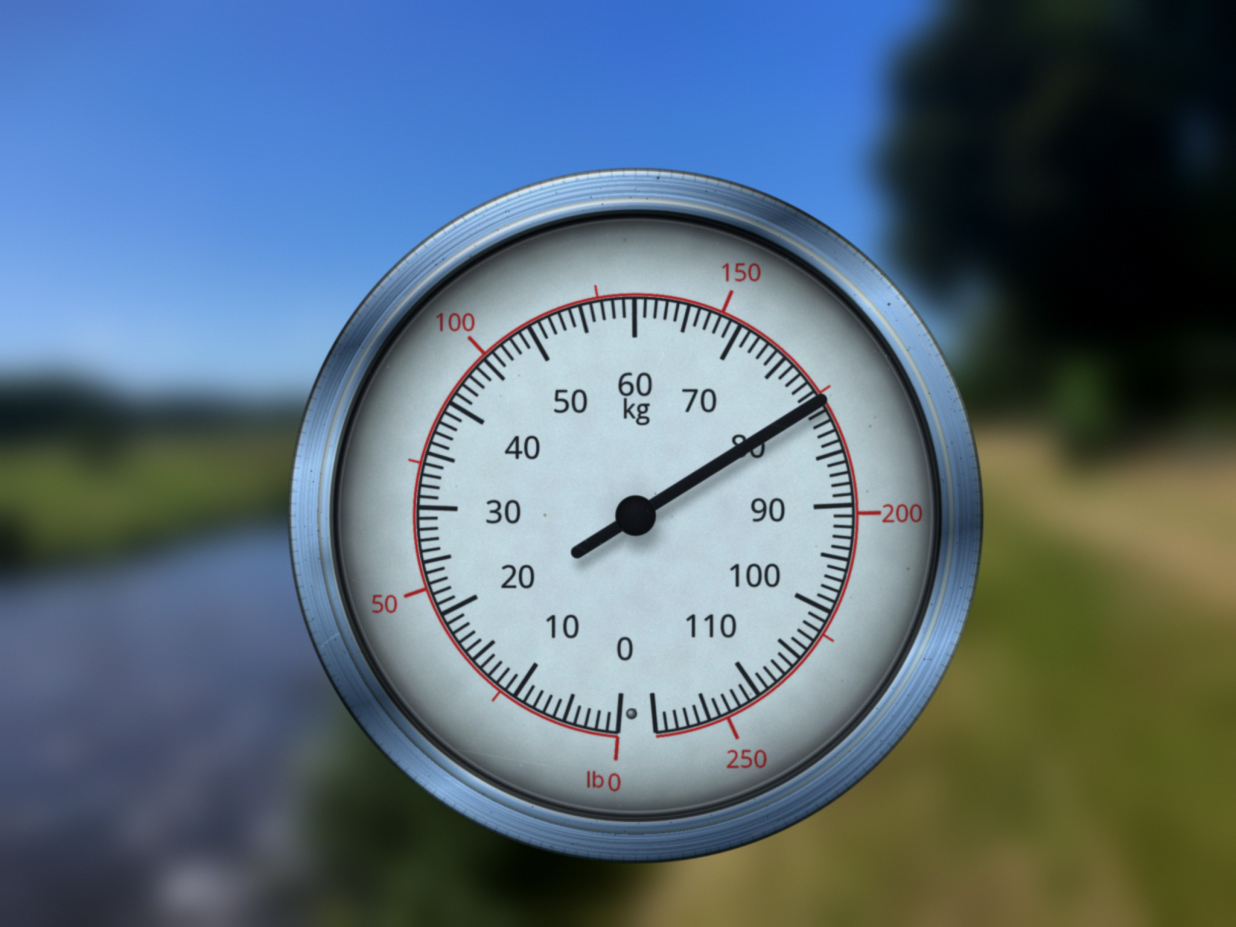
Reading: 80; kg
